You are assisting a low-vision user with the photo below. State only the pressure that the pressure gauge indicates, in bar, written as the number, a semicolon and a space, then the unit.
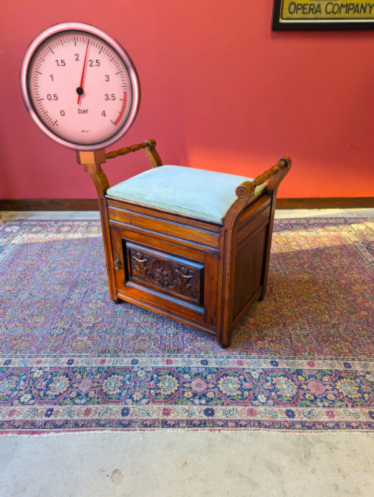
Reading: 2.25; bar
